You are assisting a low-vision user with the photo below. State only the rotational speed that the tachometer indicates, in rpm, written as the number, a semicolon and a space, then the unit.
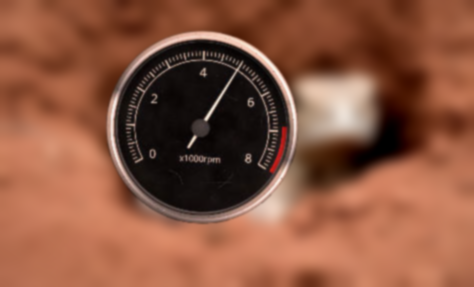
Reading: 5000; rpm
